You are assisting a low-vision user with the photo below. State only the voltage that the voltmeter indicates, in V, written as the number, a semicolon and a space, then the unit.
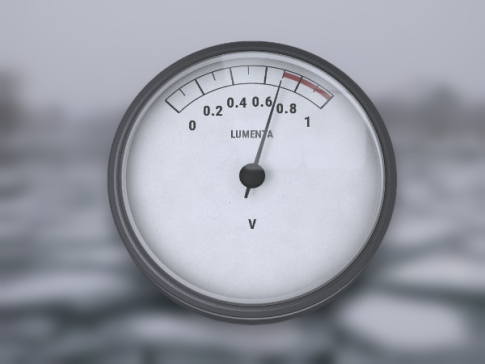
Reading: 0.7; V
